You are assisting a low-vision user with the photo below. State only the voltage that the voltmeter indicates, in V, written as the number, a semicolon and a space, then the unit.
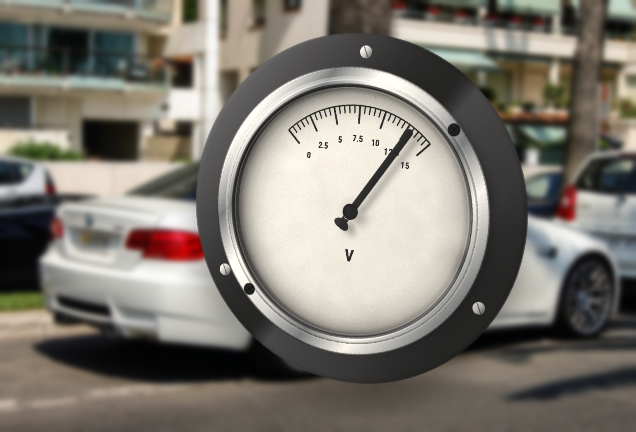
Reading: 13; V
